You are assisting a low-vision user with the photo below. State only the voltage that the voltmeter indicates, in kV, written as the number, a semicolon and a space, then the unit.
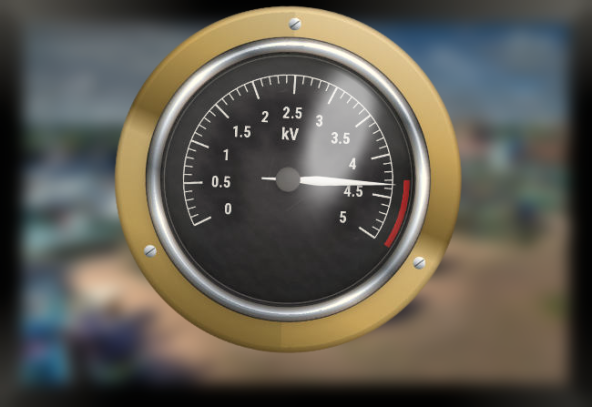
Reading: 4.35; kV
